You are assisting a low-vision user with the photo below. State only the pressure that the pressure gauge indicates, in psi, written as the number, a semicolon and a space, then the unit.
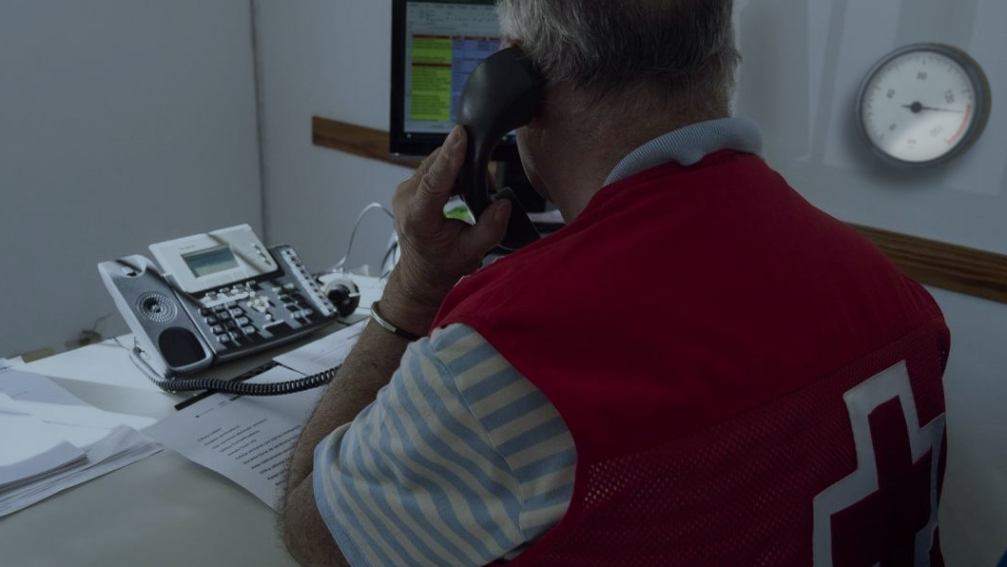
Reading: 135; psi
